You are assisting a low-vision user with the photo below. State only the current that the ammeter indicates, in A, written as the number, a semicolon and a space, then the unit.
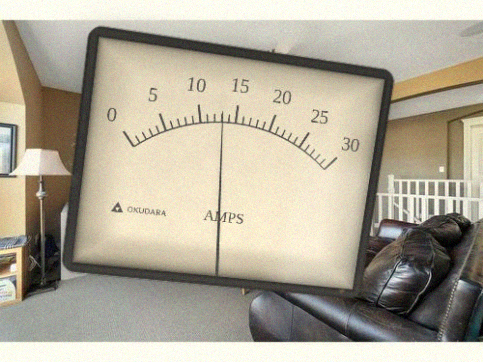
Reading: 13; A
